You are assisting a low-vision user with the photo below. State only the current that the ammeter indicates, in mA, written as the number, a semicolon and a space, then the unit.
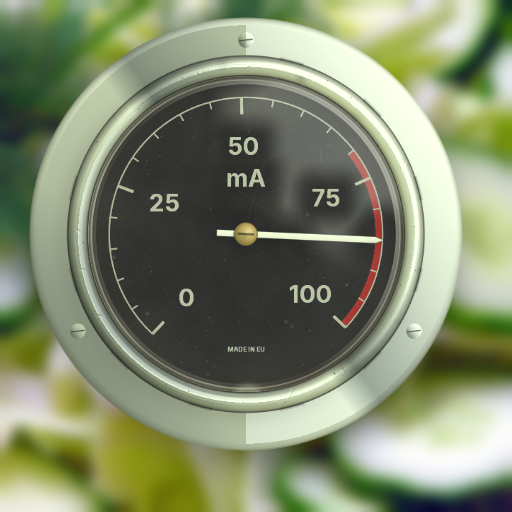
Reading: 85; mA
